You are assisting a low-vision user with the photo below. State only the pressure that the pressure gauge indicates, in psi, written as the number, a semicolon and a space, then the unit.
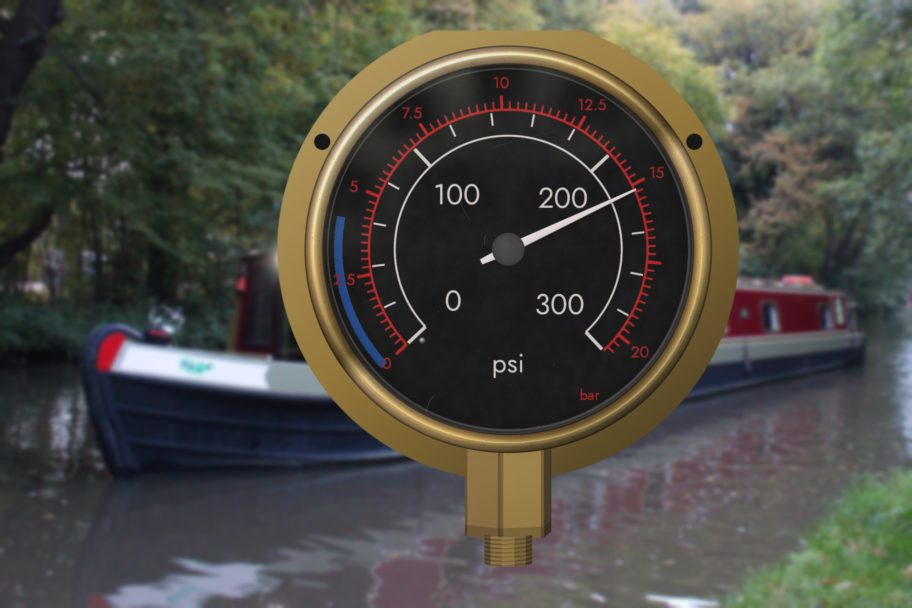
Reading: 220; psi
